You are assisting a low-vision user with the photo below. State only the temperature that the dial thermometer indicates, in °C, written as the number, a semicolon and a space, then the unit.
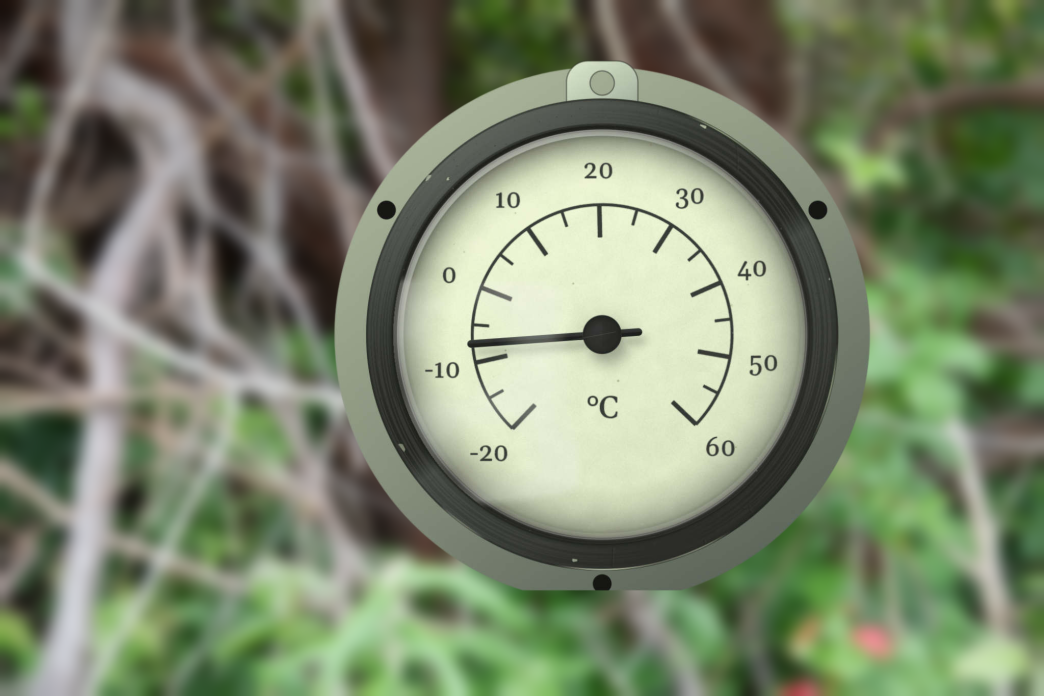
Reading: -7.5; °C
